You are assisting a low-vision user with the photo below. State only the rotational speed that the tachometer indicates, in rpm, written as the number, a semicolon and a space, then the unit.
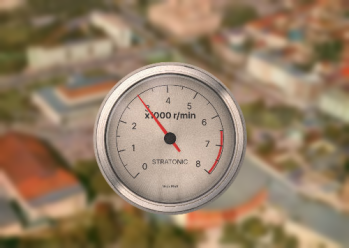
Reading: 3000; rpm
